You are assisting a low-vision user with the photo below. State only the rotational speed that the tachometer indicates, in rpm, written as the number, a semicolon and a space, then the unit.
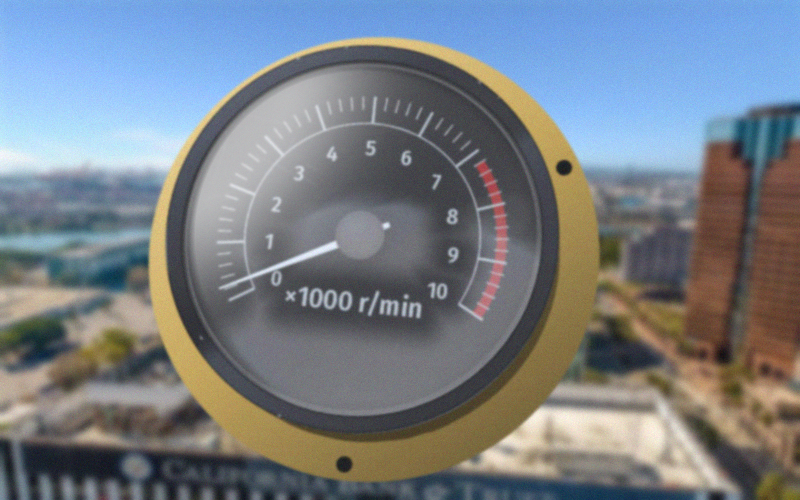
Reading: 200; rpm
